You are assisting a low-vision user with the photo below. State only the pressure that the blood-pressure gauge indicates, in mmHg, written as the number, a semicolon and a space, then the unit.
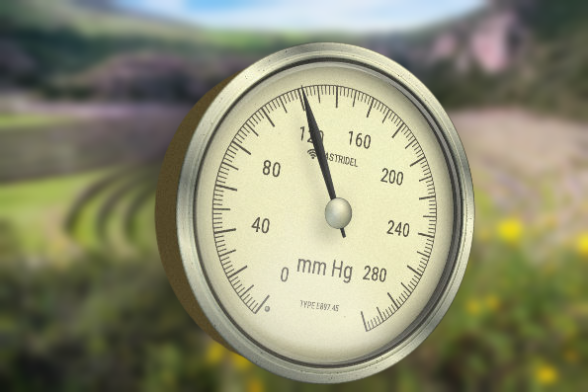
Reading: 120; mmHg
